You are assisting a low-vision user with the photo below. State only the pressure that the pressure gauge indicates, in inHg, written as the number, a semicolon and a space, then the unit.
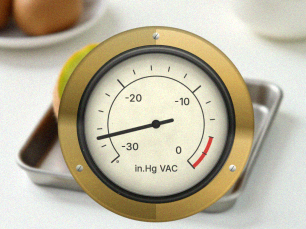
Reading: -27; inHg
